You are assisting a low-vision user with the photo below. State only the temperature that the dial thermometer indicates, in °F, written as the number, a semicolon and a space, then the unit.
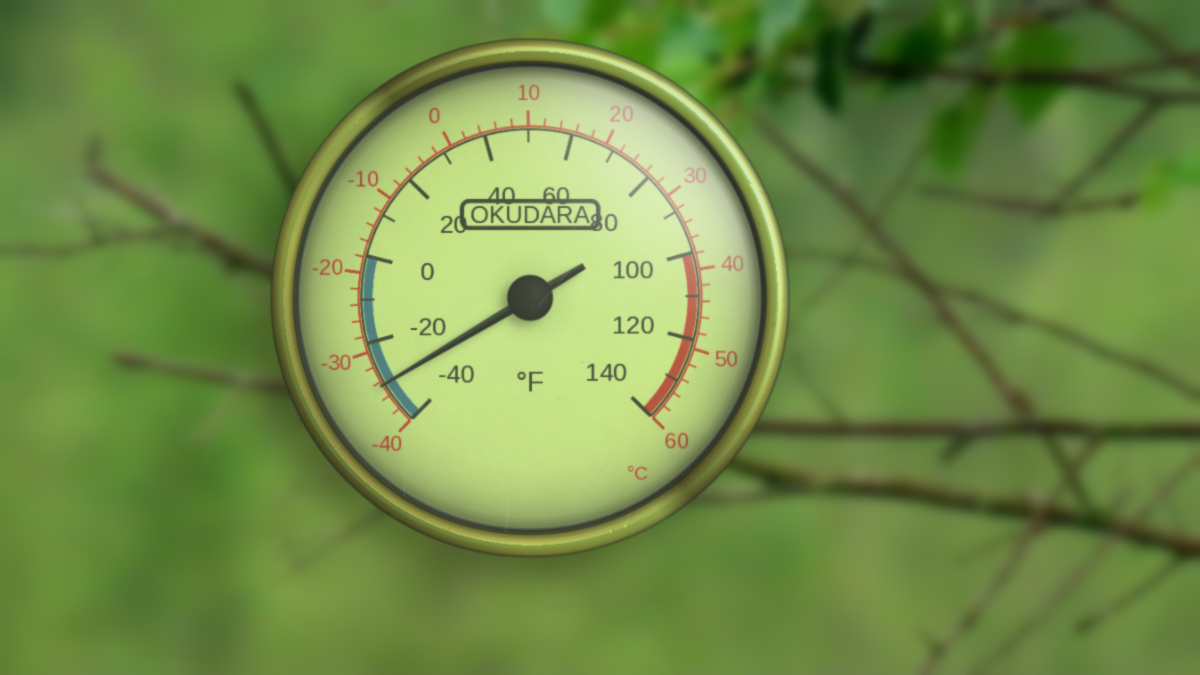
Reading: -30; °F
